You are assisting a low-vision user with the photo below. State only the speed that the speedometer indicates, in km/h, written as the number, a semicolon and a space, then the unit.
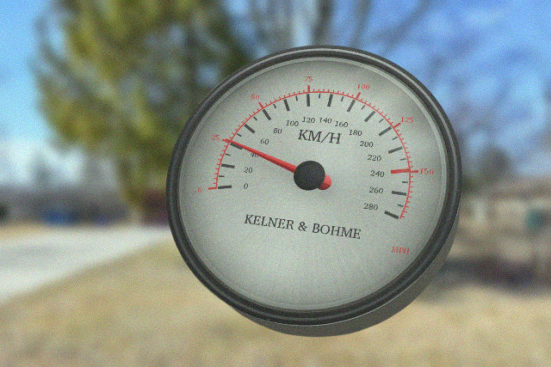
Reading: 40; km/h
